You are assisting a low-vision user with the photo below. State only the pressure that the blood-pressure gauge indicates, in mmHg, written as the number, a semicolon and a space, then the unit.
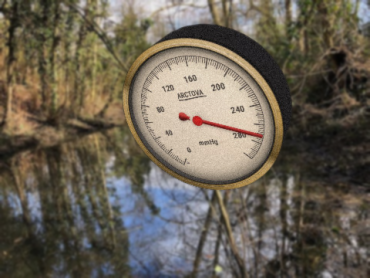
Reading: 270; mmHg
